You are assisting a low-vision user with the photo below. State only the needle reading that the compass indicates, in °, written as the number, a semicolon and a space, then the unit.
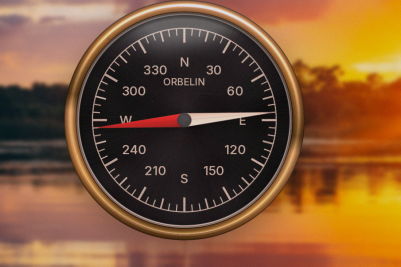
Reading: 265; °
